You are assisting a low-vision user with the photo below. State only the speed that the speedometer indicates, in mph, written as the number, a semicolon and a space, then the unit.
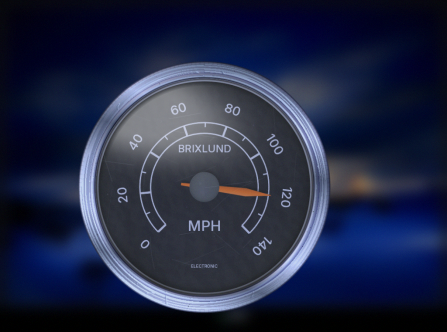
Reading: 120; mph
